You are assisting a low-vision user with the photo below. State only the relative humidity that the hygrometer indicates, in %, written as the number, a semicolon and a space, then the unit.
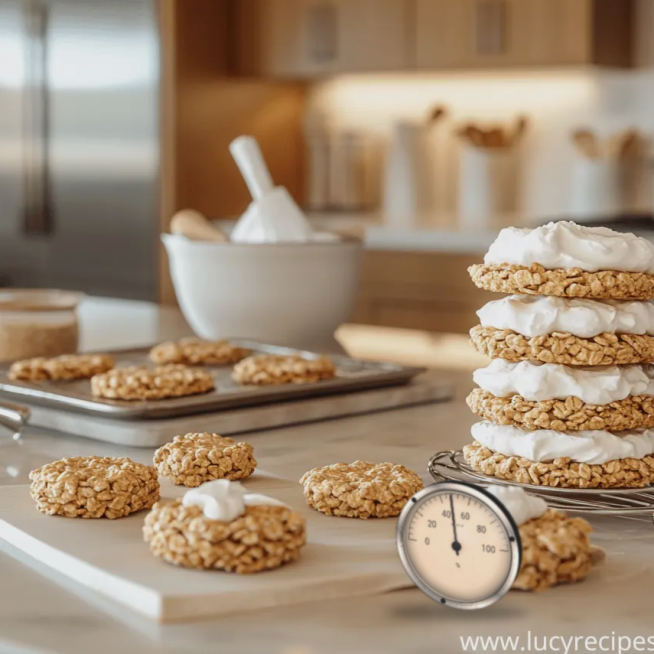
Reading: 48; %
